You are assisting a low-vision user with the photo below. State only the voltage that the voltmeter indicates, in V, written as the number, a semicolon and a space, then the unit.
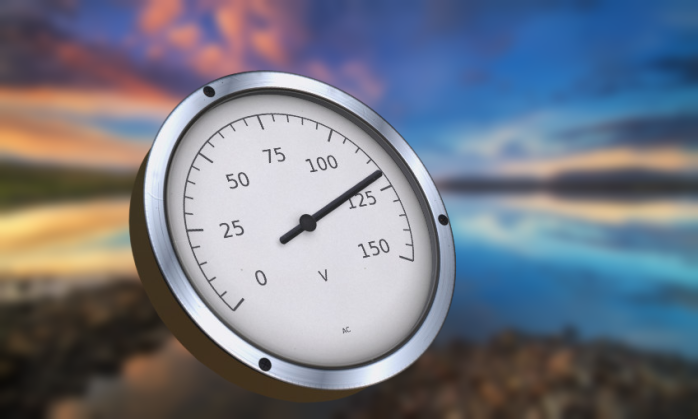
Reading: 120; V
